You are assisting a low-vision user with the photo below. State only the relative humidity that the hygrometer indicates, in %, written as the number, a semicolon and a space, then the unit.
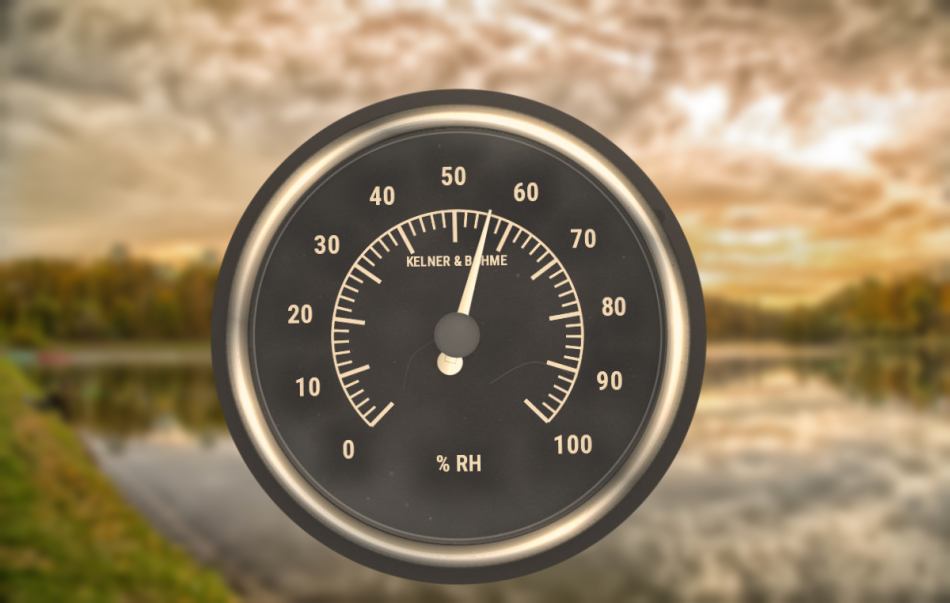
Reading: 56; %
